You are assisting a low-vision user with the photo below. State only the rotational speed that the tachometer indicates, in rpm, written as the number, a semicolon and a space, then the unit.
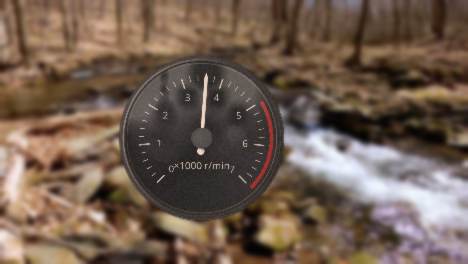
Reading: 3600; rpm
